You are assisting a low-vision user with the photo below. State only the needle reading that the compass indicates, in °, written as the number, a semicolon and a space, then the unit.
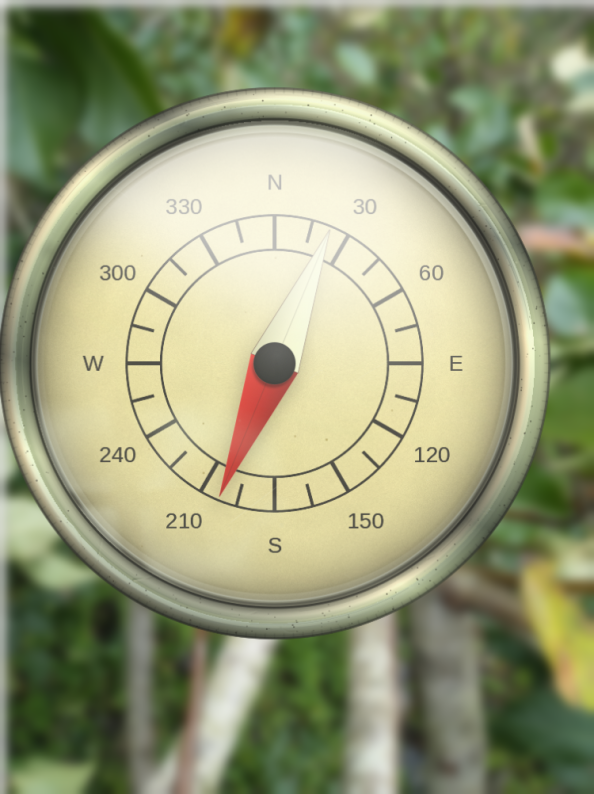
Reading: 202.5; °
